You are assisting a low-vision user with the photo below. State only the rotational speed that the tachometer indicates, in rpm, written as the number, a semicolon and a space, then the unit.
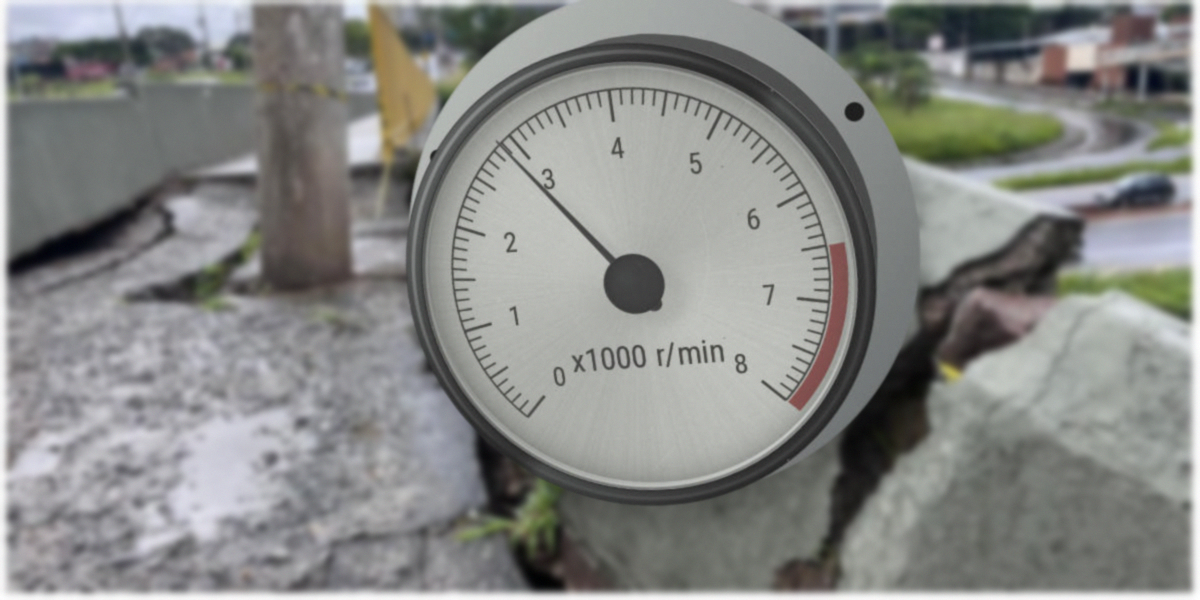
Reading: 2900; rpm
